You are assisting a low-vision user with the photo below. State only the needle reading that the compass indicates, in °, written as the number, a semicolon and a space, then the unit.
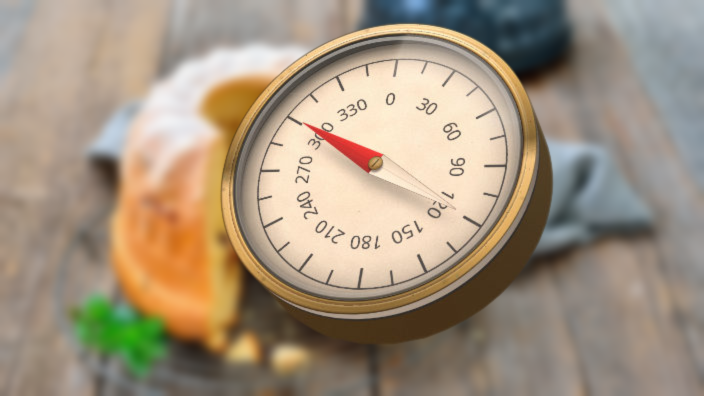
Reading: 300; °
